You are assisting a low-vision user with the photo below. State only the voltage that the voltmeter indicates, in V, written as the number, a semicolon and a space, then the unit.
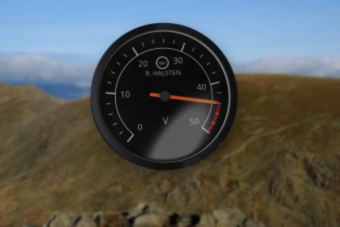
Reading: 44; V
